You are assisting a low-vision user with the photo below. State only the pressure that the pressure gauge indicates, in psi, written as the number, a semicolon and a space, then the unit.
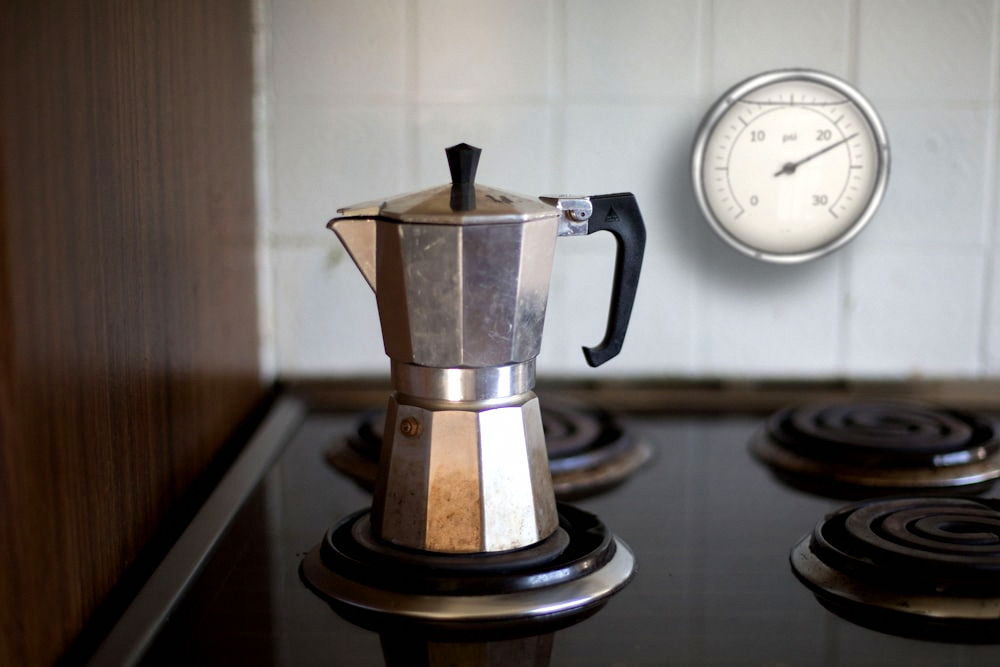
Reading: 22; psi
